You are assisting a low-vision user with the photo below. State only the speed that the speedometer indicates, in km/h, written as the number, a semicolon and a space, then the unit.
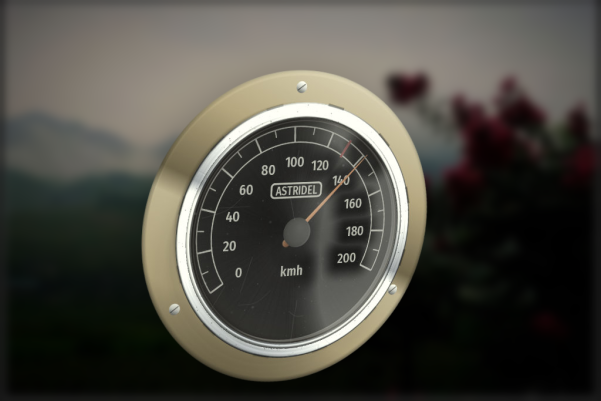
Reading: 140; km/h
